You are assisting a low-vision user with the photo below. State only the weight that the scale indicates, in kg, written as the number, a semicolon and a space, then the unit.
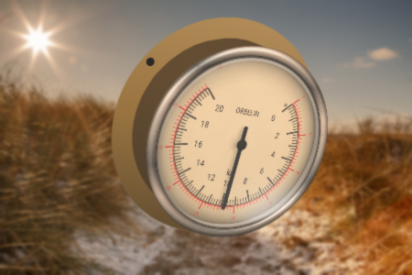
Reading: 10; kg
